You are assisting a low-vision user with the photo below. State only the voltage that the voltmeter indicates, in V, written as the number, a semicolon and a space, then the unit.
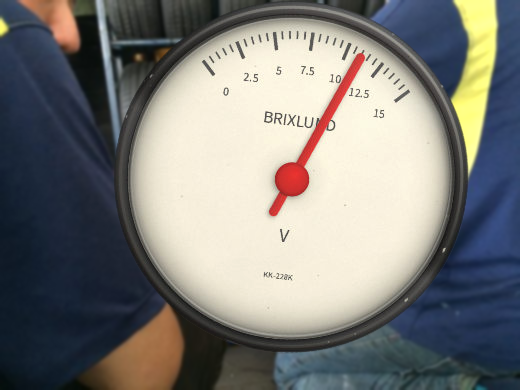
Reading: 11; V
